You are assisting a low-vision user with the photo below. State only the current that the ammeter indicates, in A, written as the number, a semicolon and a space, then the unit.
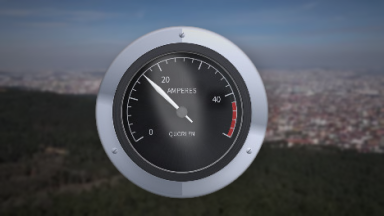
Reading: 16; A
